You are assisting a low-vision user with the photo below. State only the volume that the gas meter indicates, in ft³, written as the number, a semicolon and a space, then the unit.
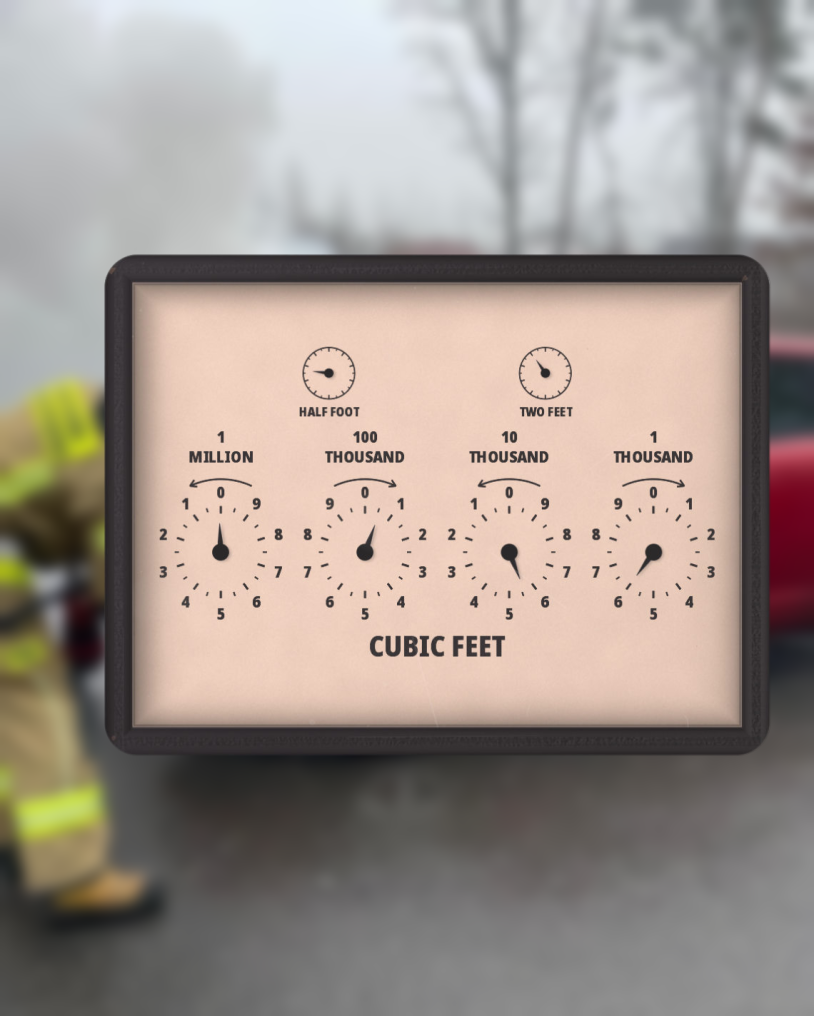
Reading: 5600; ft³
